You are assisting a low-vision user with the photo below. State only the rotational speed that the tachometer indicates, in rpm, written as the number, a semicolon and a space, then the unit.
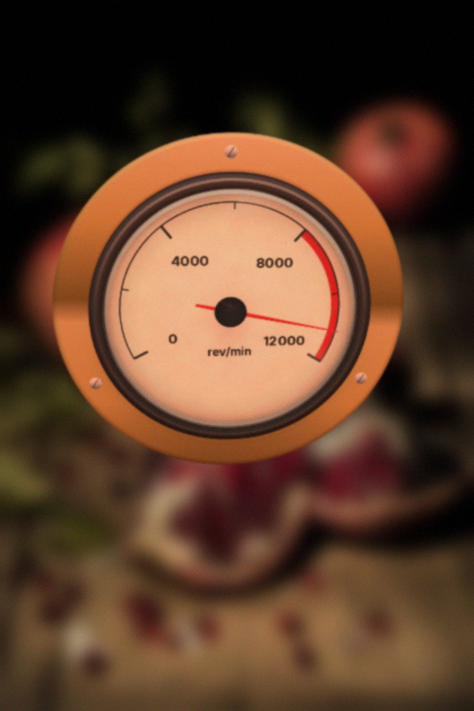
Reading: 11000; rpm
